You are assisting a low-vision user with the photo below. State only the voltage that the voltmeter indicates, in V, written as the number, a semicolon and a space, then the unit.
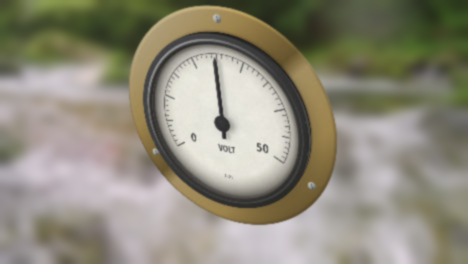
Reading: 25; V
